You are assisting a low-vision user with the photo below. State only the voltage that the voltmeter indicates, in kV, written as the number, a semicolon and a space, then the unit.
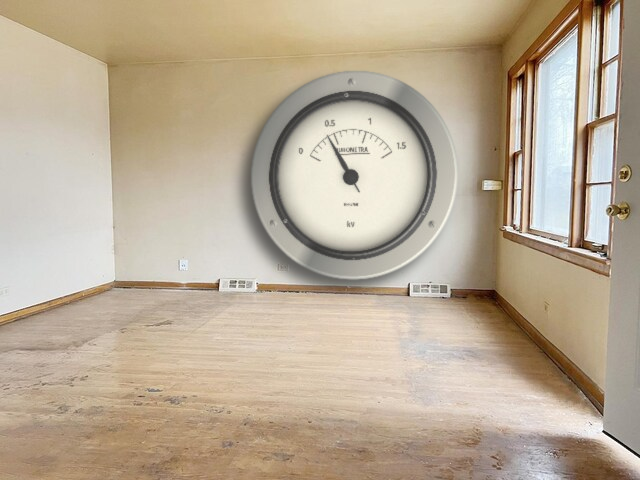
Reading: 0.4; kV
